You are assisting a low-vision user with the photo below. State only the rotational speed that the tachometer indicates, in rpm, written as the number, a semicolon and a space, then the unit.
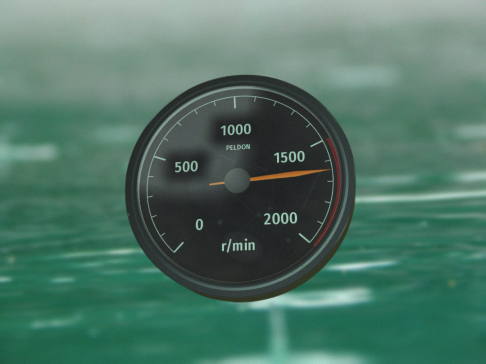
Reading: 1650; rpm
